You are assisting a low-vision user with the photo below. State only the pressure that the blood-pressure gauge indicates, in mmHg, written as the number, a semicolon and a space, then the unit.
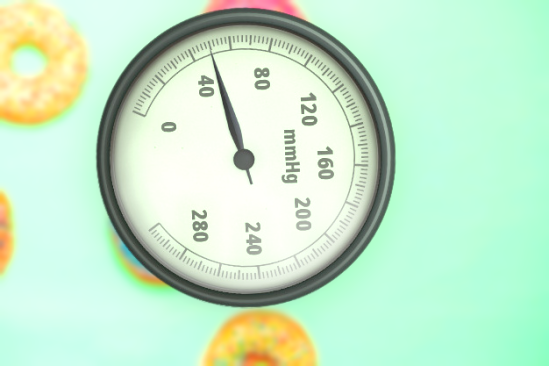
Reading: 50; mmHg
